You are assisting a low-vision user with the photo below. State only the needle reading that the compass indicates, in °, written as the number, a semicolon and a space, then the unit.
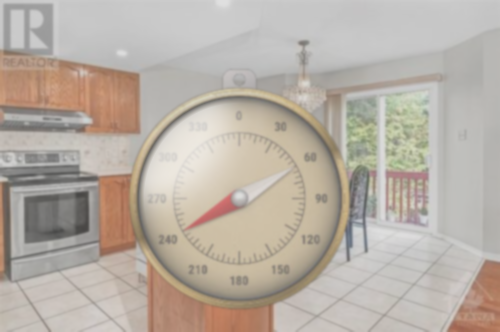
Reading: 240; °
